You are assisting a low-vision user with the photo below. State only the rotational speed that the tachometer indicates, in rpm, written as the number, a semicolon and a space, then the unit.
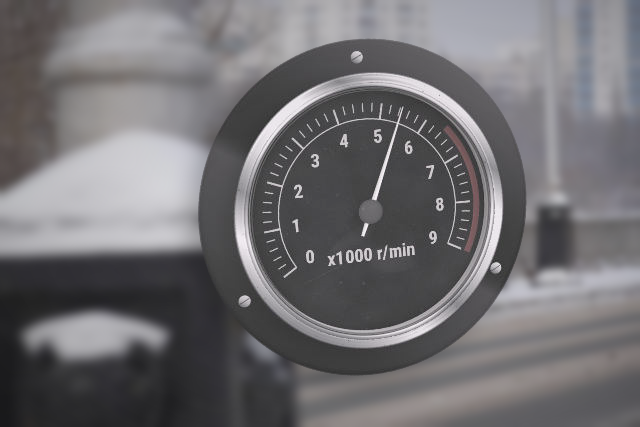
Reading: 5400; rpm
